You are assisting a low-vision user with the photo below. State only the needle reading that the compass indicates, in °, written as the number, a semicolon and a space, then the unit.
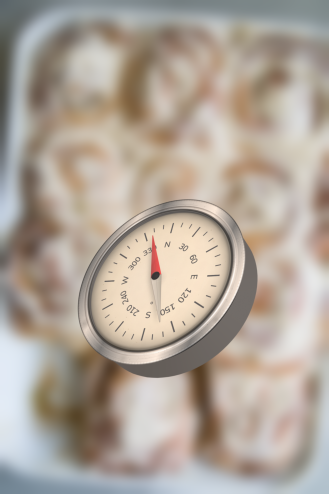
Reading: 340; °
